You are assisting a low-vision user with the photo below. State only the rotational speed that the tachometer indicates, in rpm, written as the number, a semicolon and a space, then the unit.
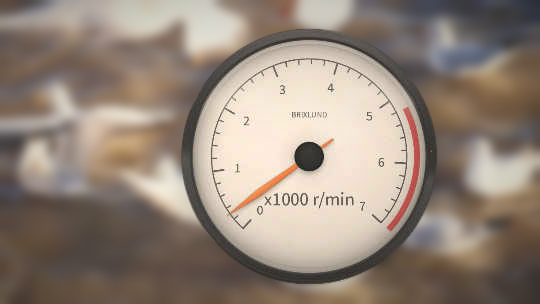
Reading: 300; rpm
